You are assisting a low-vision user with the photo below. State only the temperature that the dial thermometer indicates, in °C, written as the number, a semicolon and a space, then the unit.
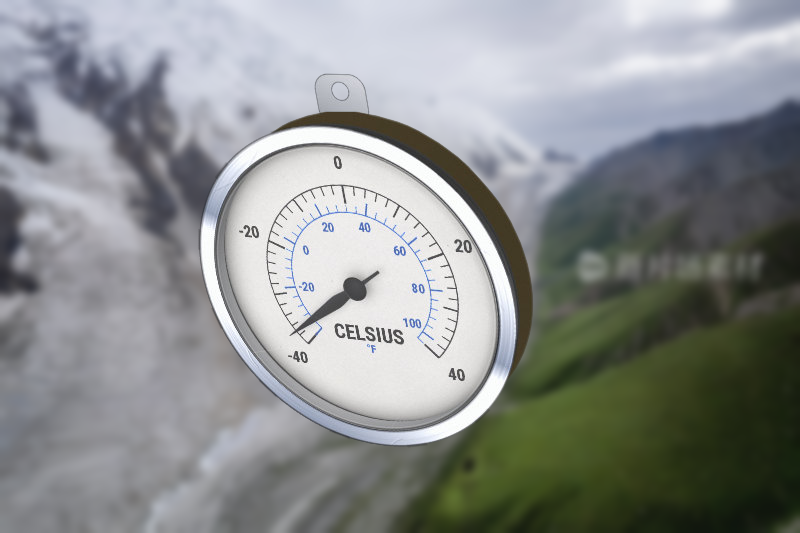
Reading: -37; °C
